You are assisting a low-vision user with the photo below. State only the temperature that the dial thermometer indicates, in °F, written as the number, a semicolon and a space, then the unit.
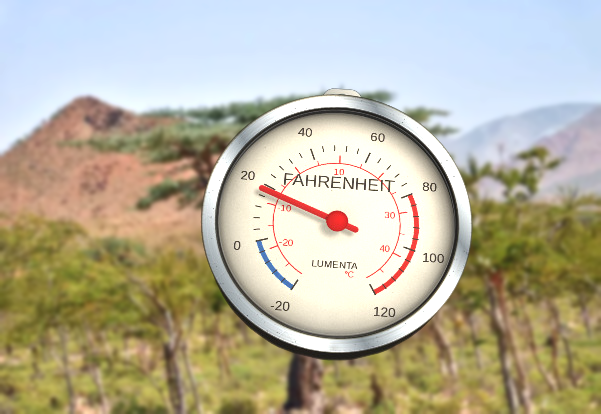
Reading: 18; °F
